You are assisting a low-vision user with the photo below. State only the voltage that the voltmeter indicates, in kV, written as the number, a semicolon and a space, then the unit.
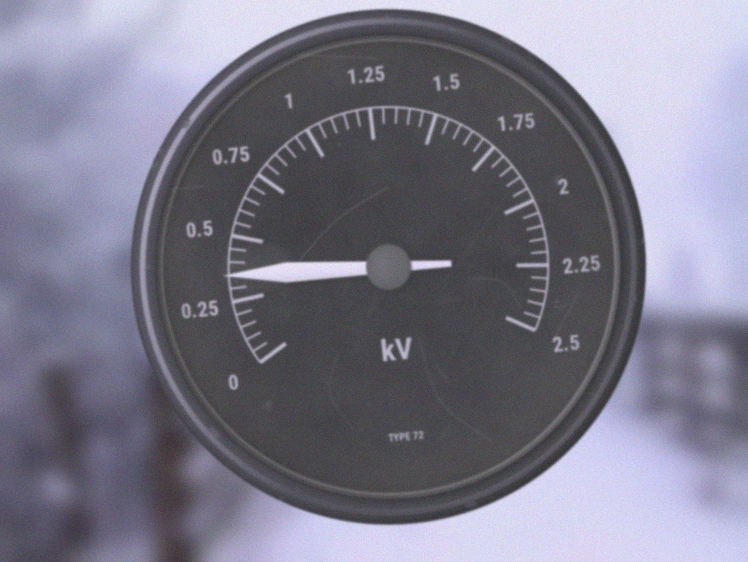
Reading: 0.35; kV
